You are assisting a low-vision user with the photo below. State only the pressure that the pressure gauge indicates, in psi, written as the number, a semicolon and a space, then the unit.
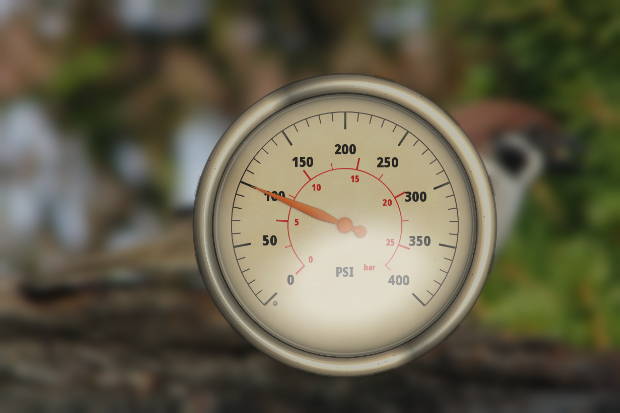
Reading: 100; psi
